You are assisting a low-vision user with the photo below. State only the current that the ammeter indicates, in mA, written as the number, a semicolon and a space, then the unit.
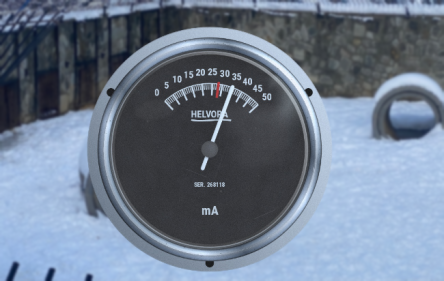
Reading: 35; mA
